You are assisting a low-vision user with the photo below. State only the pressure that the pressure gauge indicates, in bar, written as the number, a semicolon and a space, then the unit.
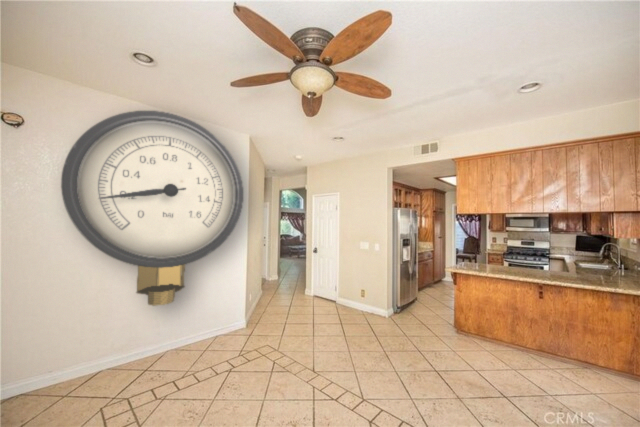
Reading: 0.2; bar
